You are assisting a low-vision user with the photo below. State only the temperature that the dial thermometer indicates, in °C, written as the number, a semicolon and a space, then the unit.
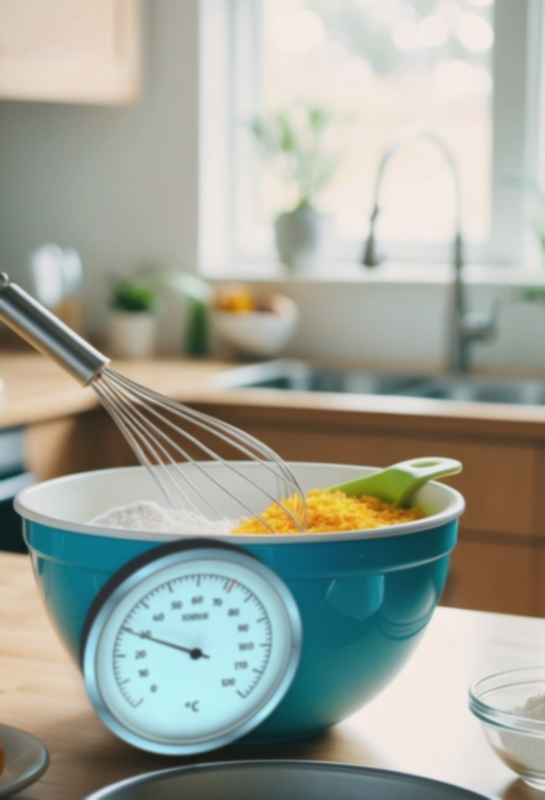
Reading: 30; °C
